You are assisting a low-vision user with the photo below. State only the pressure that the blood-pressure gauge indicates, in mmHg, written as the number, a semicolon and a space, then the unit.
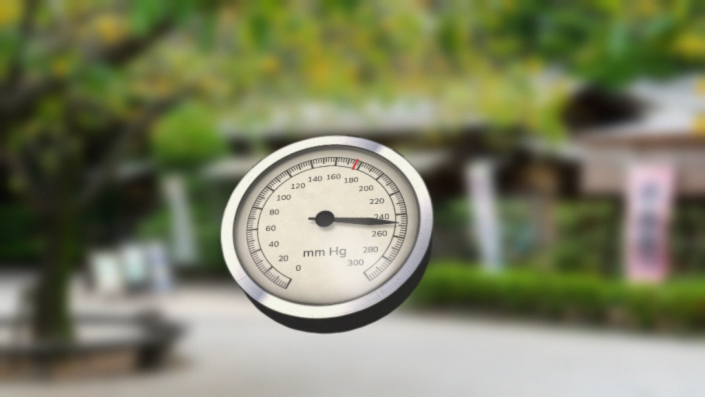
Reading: 250; mmHg
